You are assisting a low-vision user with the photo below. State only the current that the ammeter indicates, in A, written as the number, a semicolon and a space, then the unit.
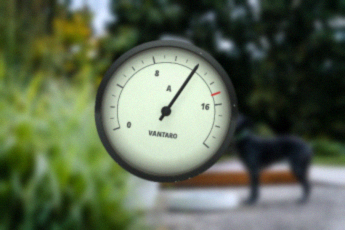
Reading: 12; A
